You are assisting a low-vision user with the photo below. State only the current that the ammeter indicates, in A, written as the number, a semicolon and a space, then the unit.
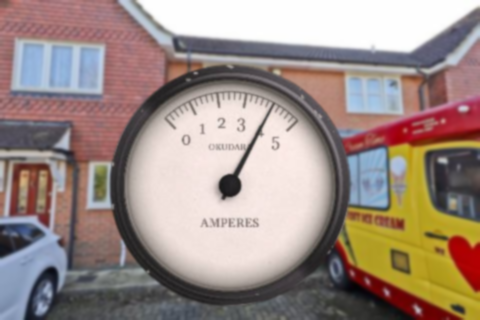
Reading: 4; A
